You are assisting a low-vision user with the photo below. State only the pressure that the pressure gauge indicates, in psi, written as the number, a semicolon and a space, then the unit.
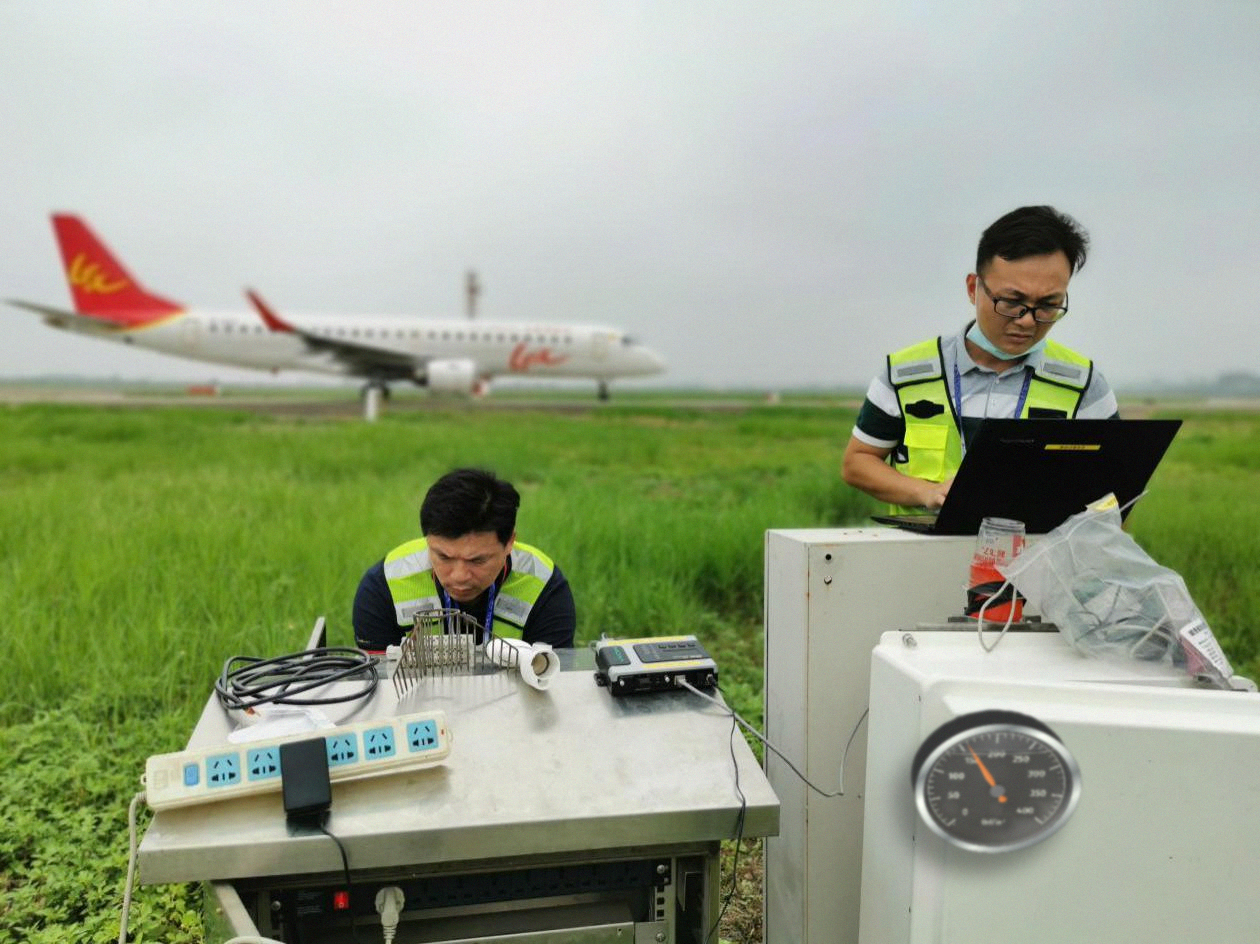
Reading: 160; psi
